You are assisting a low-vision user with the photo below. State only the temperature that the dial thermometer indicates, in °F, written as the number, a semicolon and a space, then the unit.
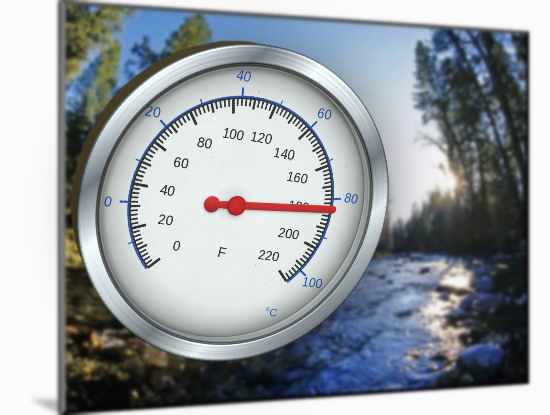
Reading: 180; °F
